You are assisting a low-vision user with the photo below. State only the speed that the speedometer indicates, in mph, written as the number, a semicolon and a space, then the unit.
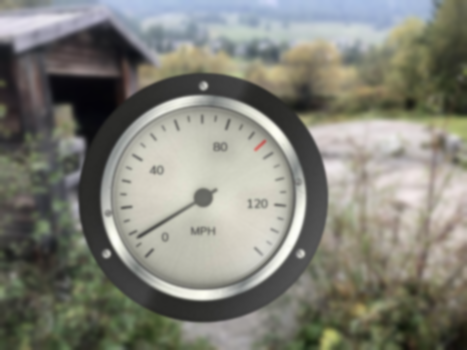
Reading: 7.5; mph
